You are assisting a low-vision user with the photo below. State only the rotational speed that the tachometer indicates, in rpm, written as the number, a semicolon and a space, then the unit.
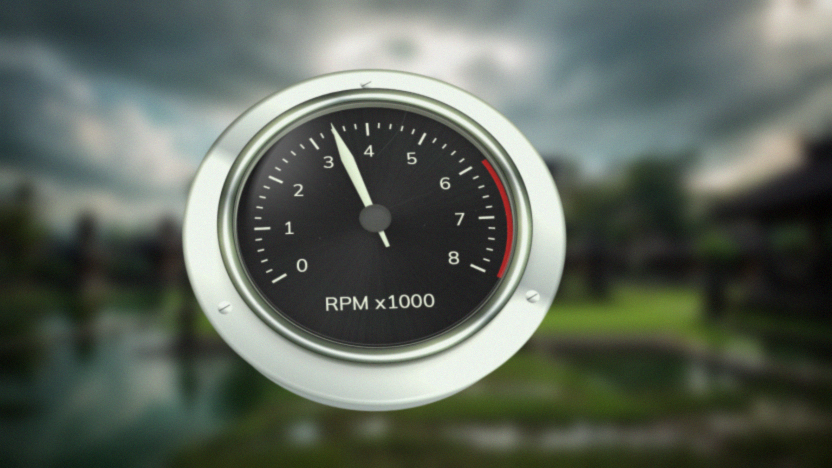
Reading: 3400; rpm
